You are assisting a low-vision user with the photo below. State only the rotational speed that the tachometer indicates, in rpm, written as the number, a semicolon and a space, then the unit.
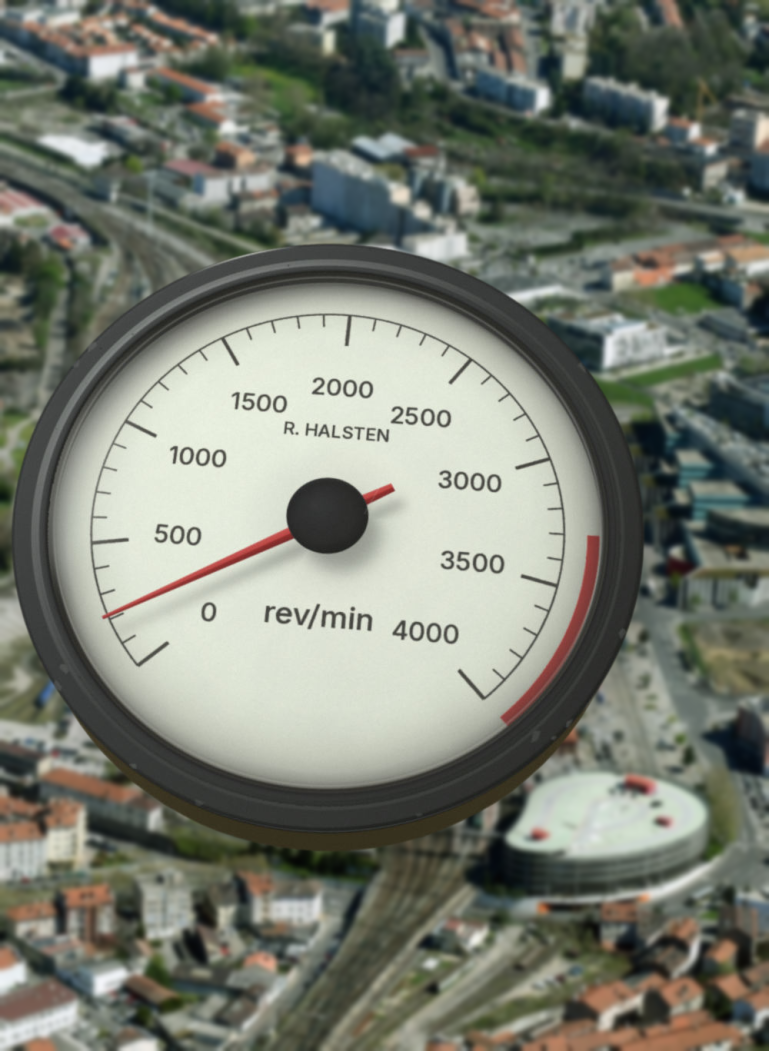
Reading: 200; rpm
